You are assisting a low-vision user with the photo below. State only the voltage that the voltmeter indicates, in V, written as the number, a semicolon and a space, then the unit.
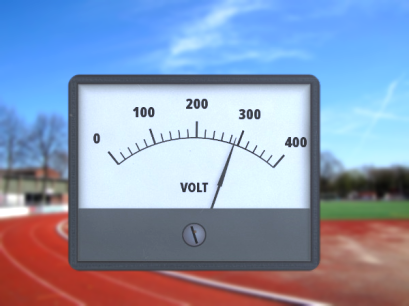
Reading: 290; V
